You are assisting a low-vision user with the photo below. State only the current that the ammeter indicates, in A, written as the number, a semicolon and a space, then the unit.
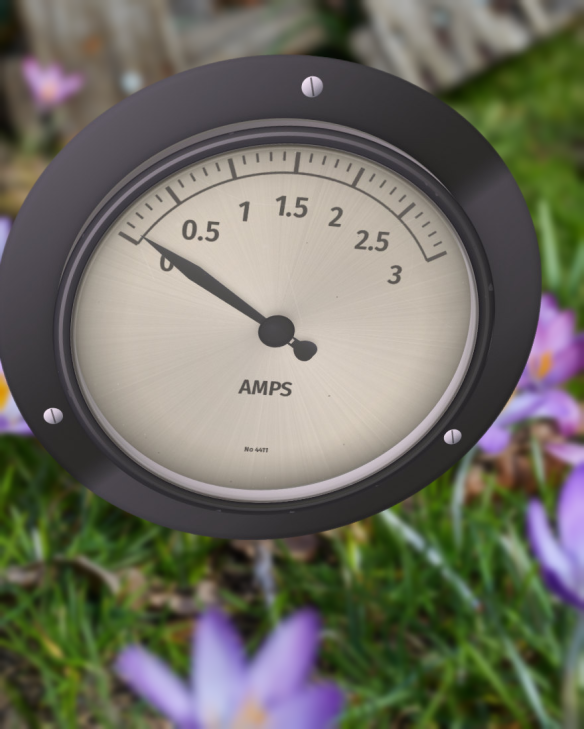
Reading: 0.1; A
